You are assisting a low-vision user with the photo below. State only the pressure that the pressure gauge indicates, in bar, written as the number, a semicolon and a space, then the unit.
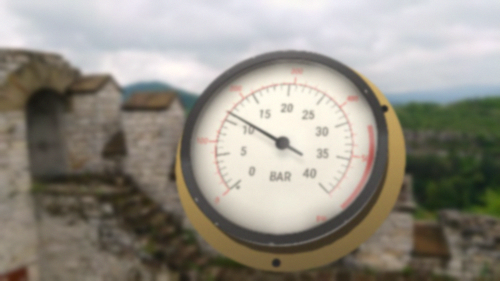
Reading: 11; bar
